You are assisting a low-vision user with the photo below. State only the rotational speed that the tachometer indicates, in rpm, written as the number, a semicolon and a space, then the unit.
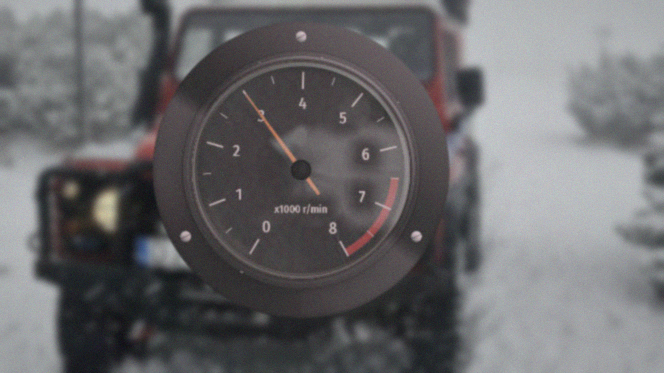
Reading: 3000; rpm
